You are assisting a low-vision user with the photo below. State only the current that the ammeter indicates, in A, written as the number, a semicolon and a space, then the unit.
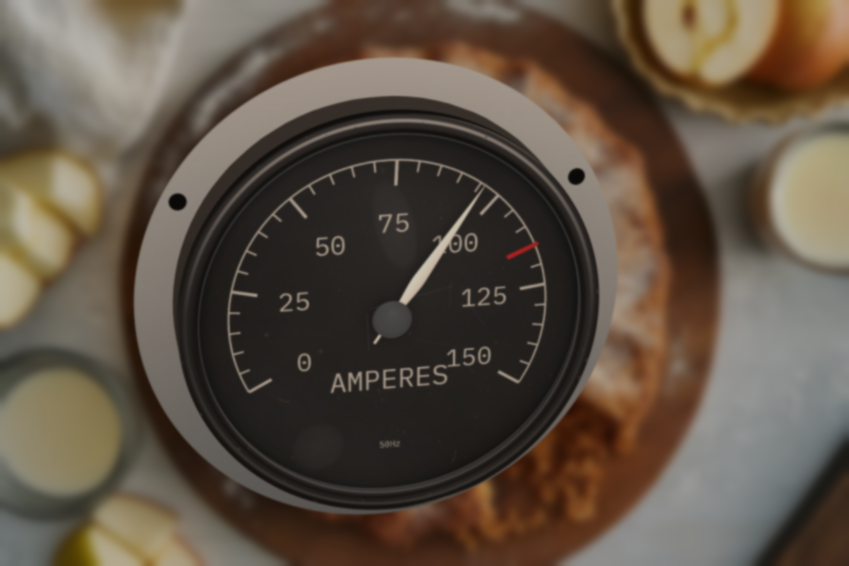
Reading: 95; A
